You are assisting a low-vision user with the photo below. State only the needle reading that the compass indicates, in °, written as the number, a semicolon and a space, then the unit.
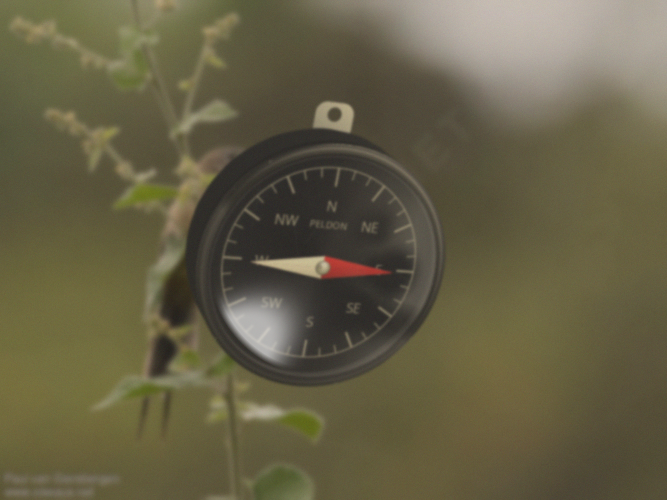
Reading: 90; °
